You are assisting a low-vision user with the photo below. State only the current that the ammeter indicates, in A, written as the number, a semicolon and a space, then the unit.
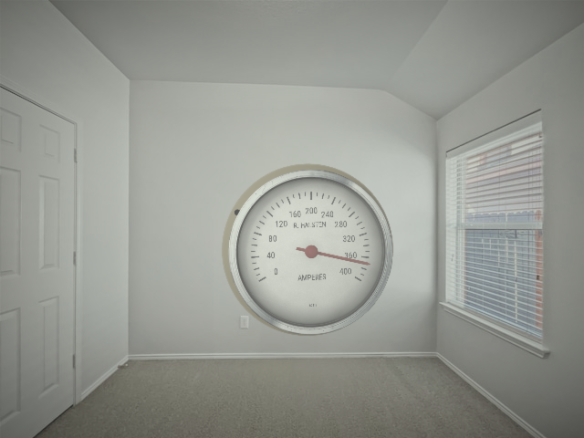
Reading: 370; A
